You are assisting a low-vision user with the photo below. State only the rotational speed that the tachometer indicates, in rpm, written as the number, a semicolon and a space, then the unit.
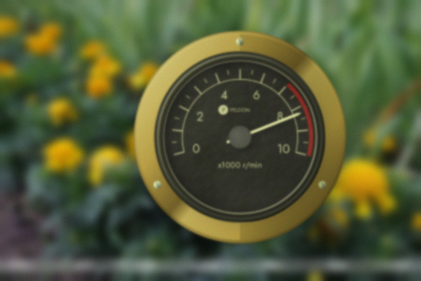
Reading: 8250; rpm
